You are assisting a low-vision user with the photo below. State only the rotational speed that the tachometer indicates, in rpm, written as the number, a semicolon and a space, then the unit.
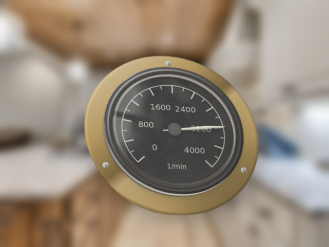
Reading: 3200; rpm
